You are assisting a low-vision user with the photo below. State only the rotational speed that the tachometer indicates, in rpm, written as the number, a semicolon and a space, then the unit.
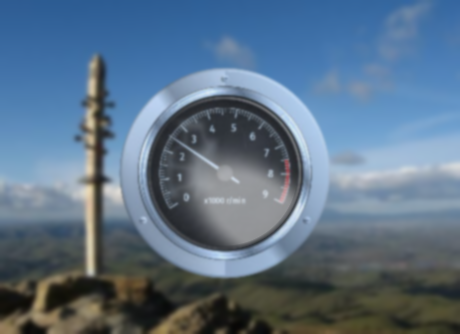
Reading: 2500; rpm
